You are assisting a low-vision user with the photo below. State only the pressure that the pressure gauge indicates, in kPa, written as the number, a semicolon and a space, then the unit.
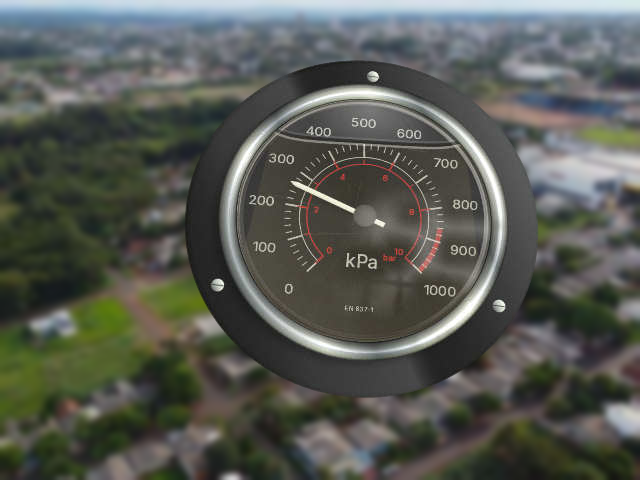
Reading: 260; kPa
